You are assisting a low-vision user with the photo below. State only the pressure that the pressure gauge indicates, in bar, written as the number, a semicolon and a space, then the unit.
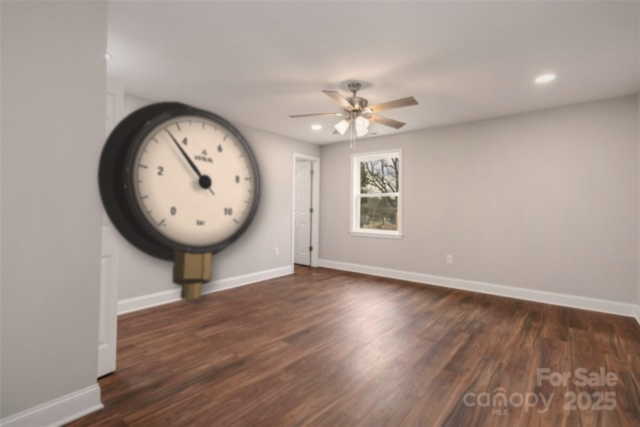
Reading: 3.5; bar
